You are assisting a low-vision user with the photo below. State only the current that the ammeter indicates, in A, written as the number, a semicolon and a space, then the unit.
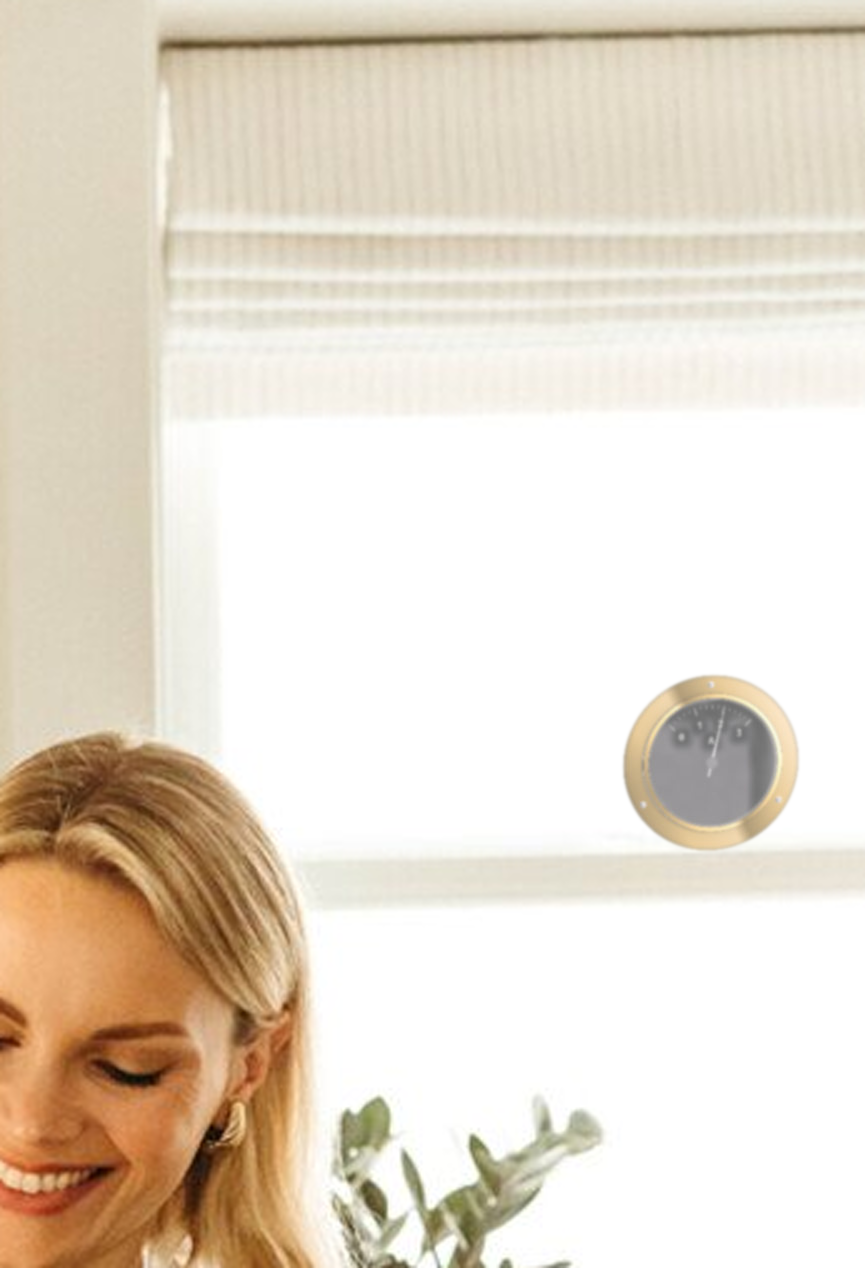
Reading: 2; A
